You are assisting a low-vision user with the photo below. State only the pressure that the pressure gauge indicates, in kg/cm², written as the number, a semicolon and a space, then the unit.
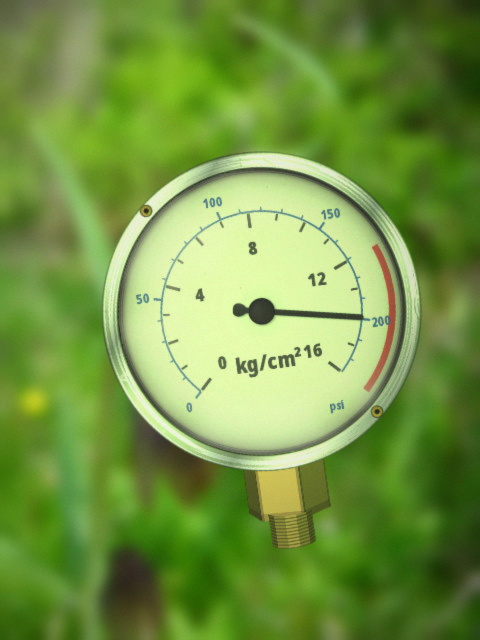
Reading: 14; kg/cm²
